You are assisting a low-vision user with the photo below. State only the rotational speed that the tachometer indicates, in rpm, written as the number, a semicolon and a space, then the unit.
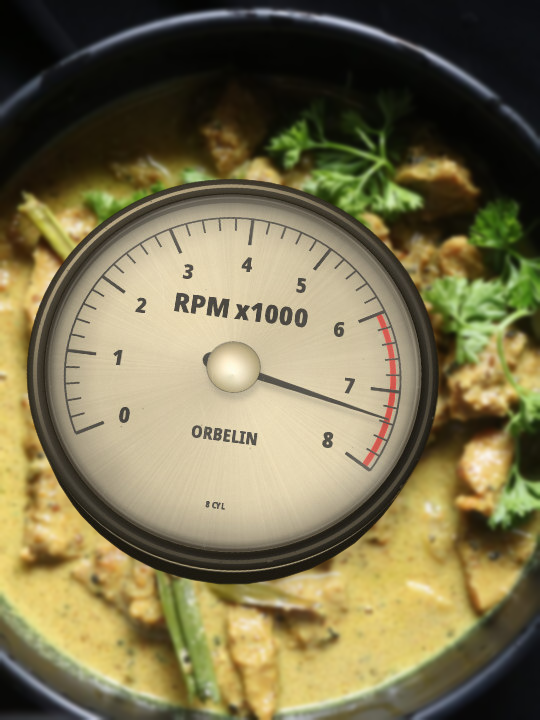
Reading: 7400; rpm
